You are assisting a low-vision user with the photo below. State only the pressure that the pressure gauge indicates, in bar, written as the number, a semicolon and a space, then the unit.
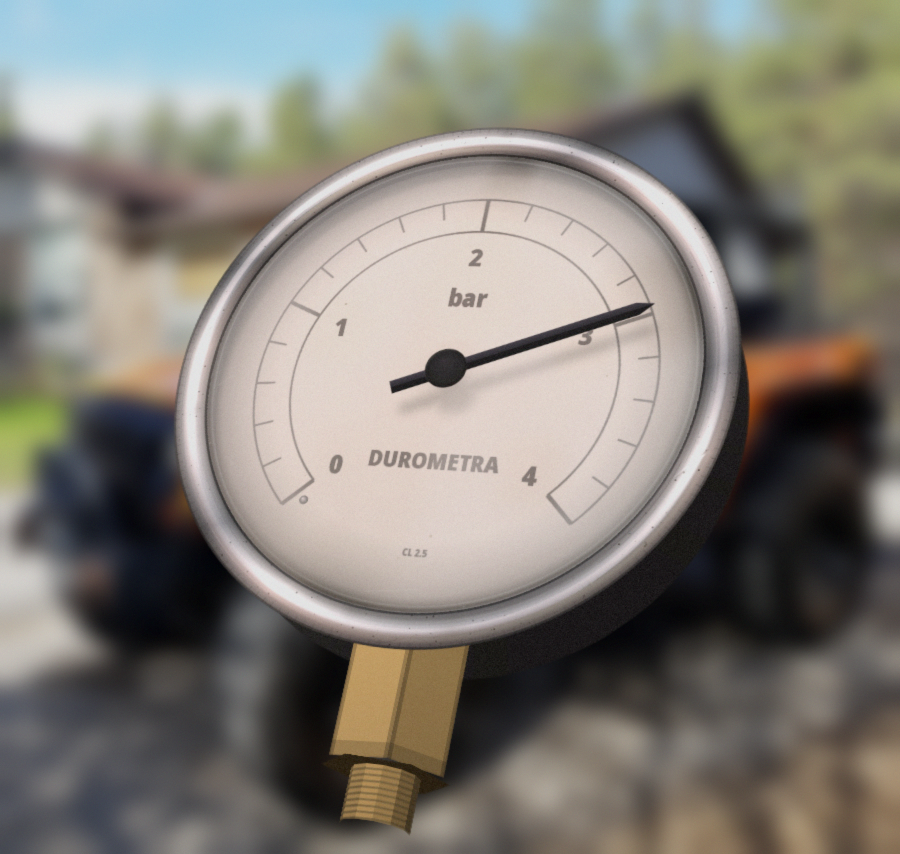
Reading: 3; bar
